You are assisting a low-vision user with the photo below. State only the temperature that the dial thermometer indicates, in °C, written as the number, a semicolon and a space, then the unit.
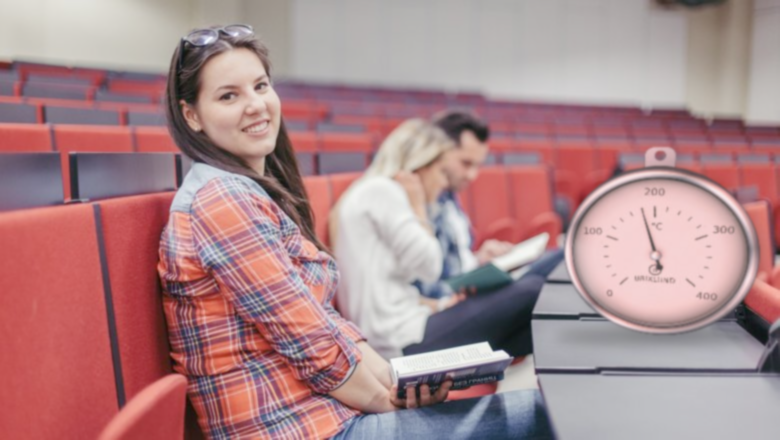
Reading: 180; °C
